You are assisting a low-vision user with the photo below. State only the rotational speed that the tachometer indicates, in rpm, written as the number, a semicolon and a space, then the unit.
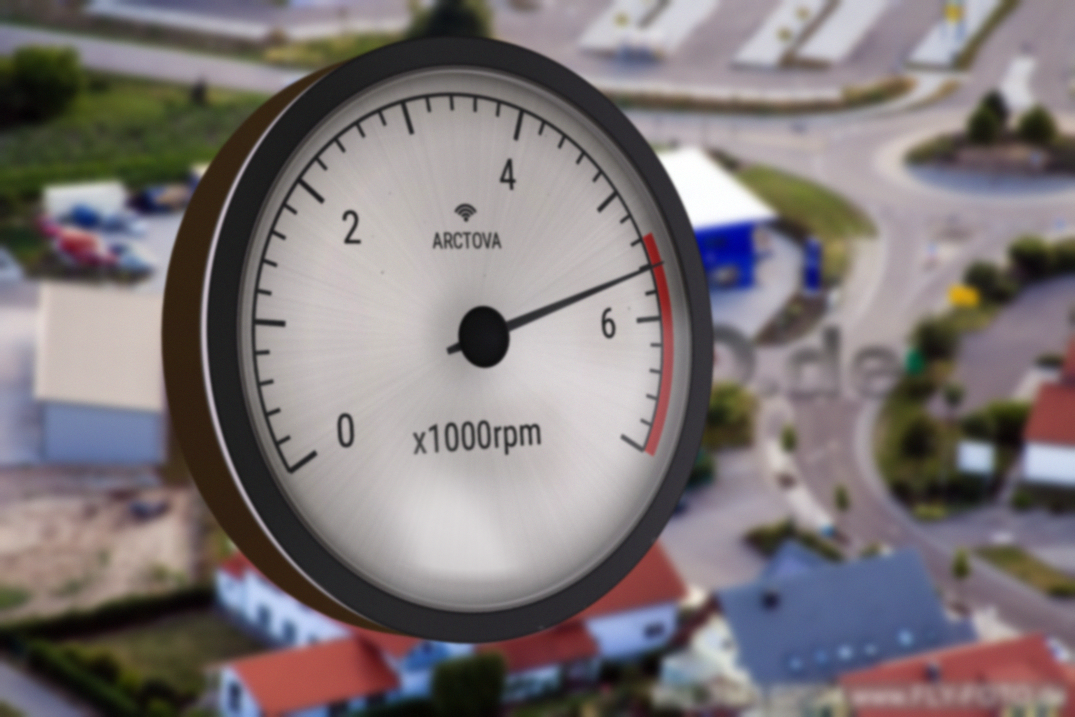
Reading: 5600; rpm
